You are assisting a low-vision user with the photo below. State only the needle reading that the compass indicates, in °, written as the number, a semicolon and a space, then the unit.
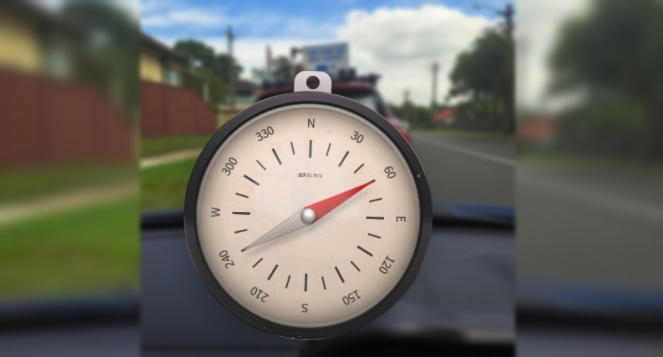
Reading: 60; °
